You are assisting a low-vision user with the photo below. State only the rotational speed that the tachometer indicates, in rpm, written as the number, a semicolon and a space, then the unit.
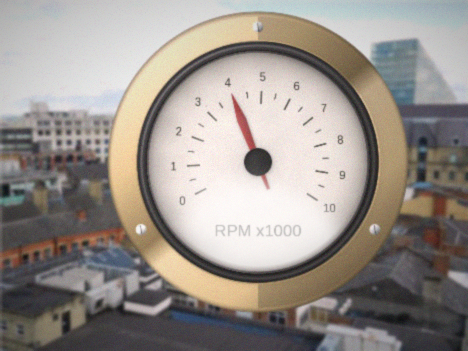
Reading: 4000; rpm
